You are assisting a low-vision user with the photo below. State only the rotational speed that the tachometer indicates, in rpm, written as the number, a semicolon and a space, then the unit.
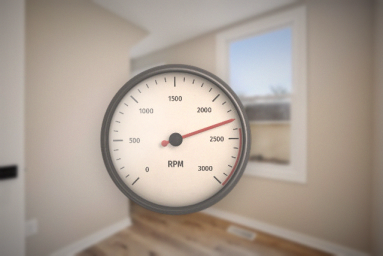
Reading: 2300; rpm
